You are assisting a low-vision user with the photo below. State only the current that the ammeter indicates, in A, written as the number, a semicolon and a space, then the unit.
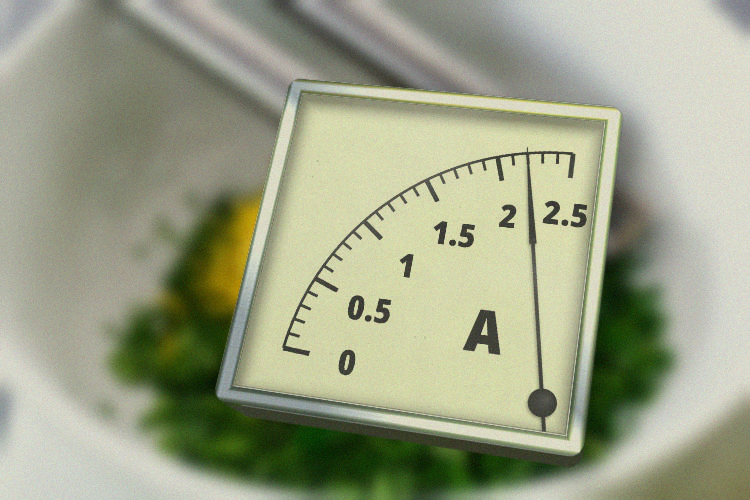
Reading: 2.2; A
